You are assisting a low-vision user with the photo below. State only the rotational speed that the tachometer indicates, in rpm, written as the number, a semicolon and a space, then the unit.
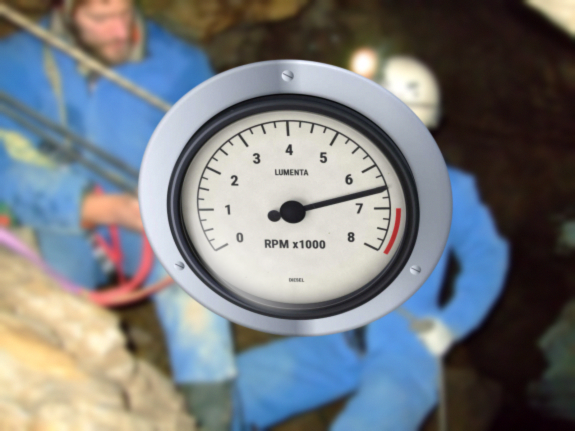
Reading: 6500; rpm
